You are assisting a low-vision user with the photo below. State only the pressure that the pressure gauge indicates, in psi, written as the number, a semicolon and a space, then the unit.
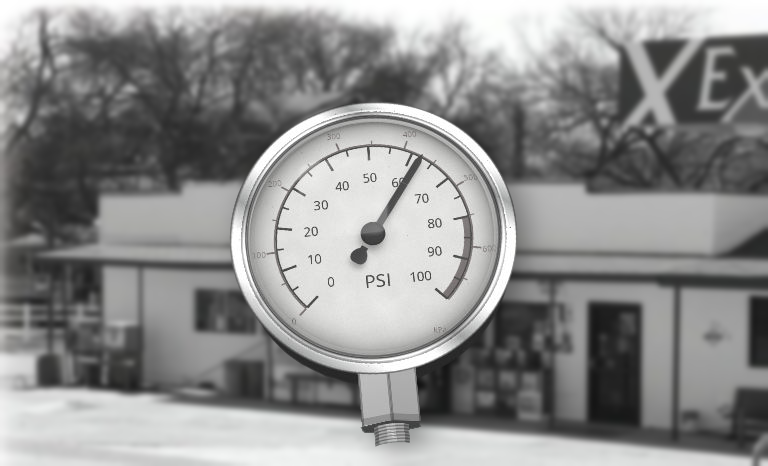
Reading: 62.5; psi
